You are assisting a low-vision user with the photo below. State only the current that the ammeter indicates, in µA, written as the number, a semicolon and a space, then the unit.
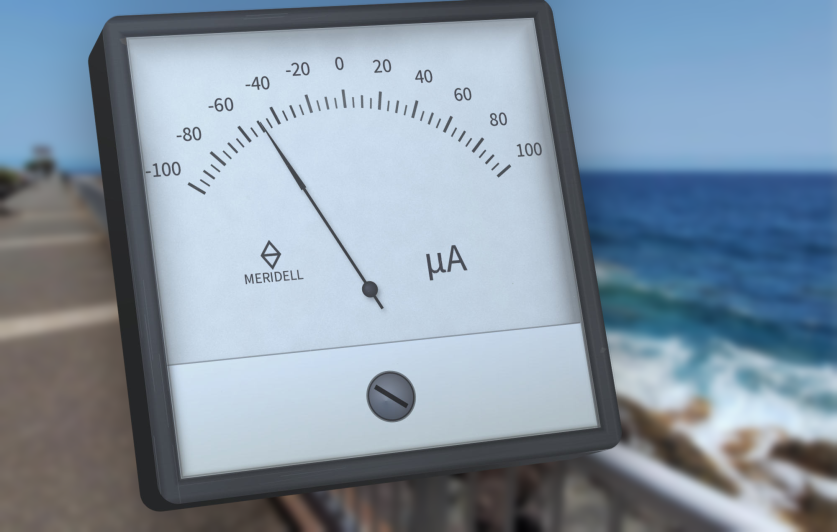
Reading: -50; µA
